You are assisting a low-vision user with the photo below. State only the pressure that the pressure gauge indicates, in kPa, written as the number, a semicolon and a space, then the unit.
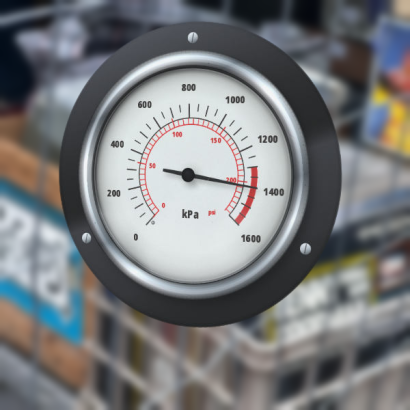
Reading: 1400; kPa
